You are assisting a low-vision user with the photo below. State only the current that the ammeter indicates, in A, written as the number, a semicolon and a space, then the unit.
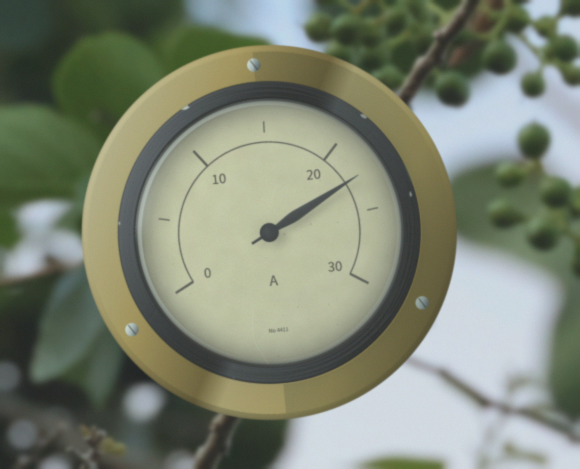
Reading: 22.5; A
